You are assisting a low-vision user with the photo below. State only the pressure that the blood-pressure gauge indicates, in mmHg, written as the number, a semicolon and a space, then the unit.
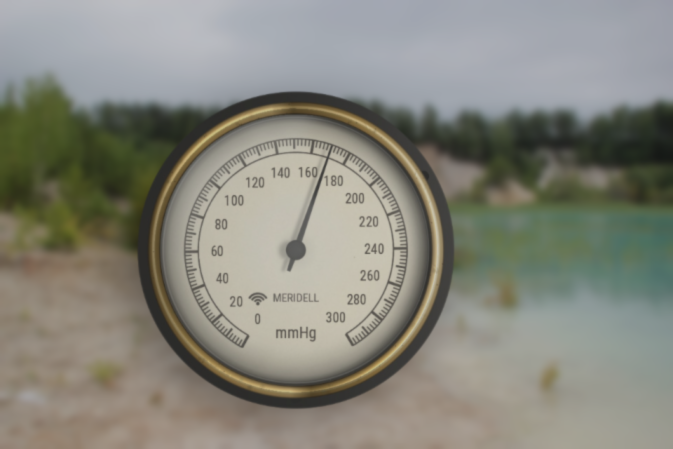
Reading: 170; mmHg
